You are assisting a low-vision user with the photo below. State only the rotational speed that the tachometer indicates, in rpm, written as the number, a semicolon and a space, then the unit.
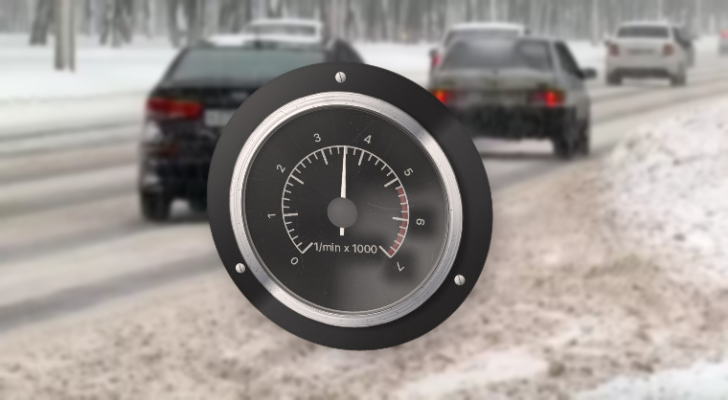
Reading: 3600; rpm
